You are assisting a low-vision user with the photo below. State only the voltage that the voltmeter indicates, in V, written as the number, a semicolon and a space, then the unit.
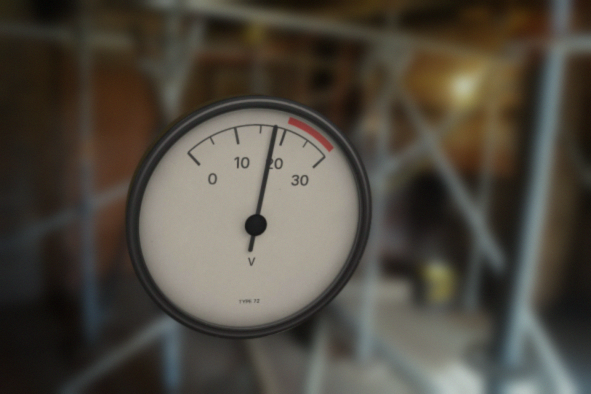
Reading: 17.5; V
